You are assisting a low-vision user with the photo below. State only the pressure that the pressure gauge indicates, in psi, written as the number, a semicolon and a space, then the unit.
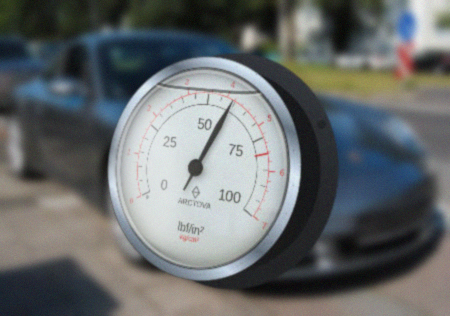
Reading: 60; psi
